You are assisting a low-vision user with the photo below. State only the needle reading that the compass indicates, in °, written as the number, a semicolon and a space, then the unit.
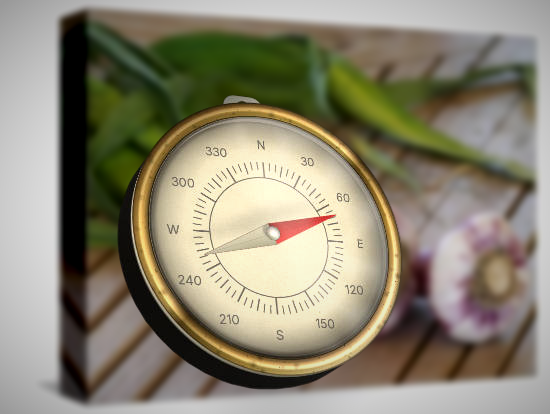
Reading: 70; °
